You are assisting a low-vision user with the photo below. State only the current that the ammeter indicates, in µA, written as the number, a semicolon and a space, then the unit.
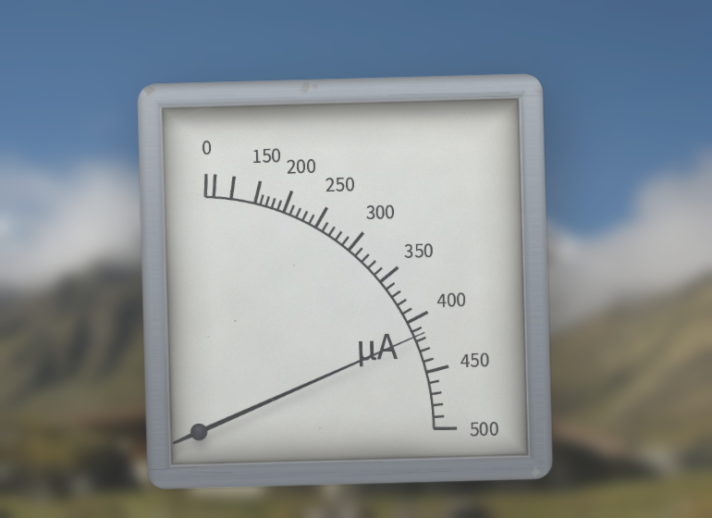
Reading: 415; µA
